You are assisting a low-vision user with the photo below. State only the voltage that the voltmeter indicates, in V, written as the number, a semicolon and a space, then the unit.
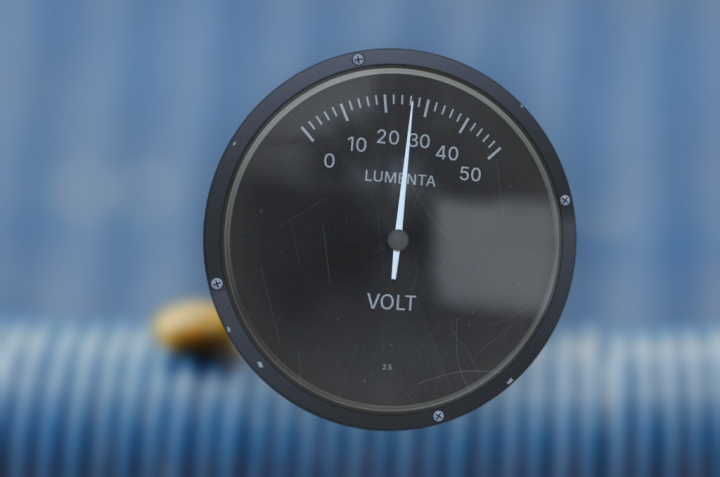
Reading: 26; V
